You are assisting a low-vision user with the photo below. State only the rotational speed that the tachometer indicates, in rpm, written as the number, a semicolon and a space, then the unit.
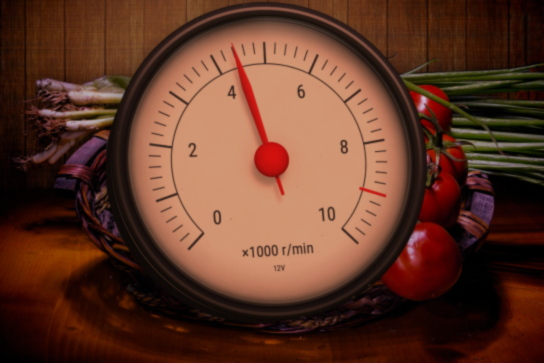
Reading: 4400; rpm
